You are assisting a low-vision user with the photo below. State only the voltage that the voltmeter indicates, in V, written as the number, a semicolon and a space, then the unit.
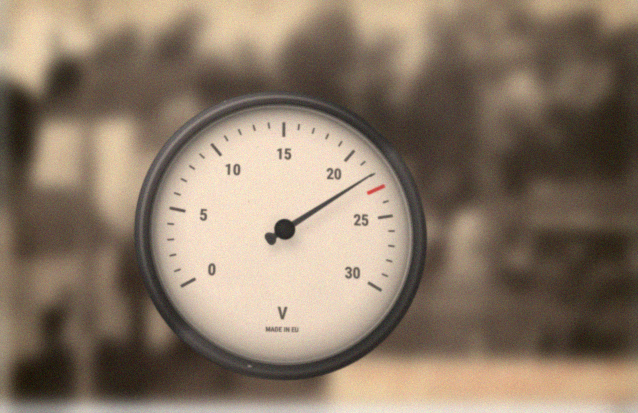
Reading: 22; V
